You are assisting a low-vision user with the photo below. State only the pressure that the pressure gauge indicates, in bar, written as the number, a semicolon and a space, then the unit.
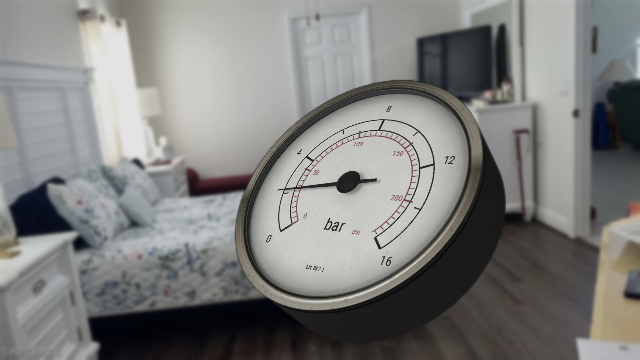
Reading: 2; bar
